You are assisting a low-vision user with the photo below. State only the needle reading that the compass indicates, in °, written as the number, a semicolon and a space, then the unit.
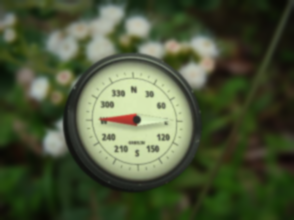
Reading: 270; °
